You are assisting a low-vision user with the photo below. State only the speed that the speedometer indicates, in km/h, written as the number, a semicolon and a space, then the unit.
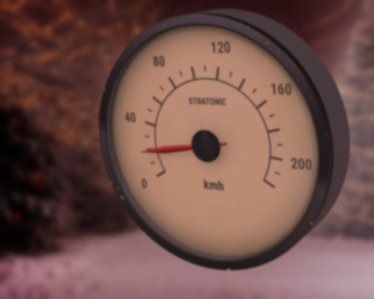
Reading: 20; km/h
